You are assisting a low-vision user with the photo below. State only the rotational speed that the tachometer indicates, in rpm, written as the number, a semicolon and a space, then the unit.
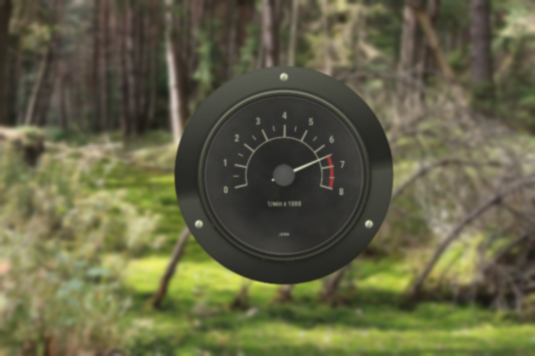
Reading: 6500; rpm
